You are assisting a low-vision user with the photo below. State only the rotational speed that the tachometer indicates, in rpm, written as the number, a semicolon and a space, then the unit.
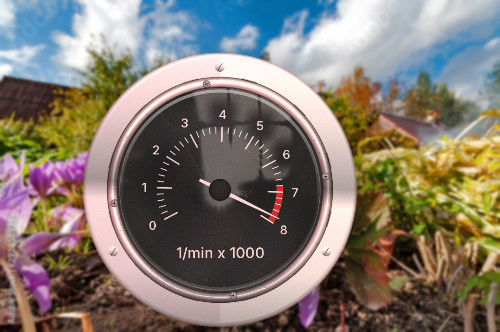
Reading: 7800; rpm
